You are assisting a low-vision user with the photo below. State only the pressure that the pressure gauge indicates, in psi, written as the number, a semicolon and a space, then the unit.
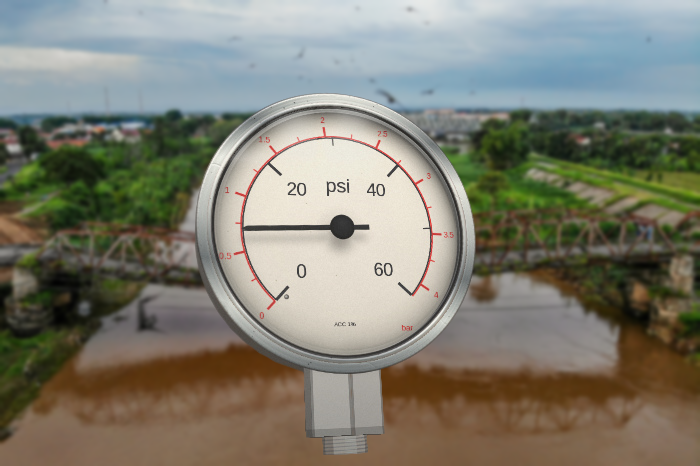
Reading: 10; psi
